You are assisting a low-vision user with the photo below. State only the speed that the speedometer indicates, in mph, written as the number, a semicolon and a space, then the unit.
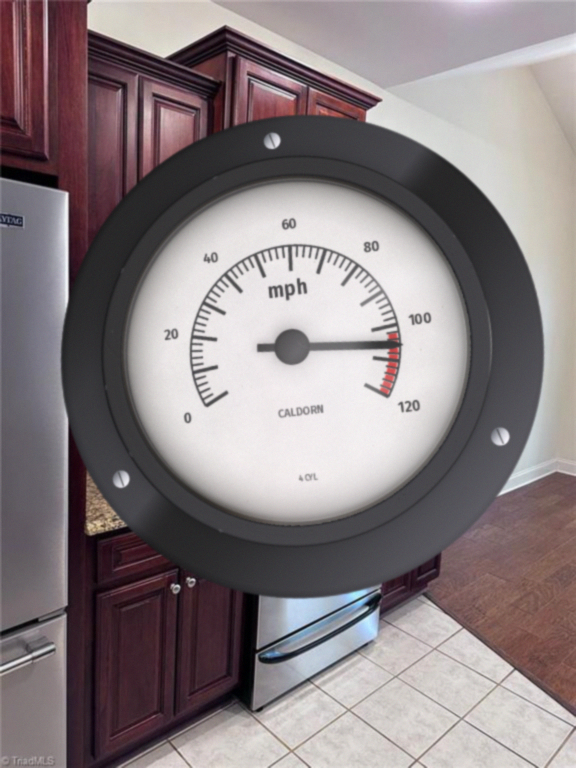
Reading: 106; mph
